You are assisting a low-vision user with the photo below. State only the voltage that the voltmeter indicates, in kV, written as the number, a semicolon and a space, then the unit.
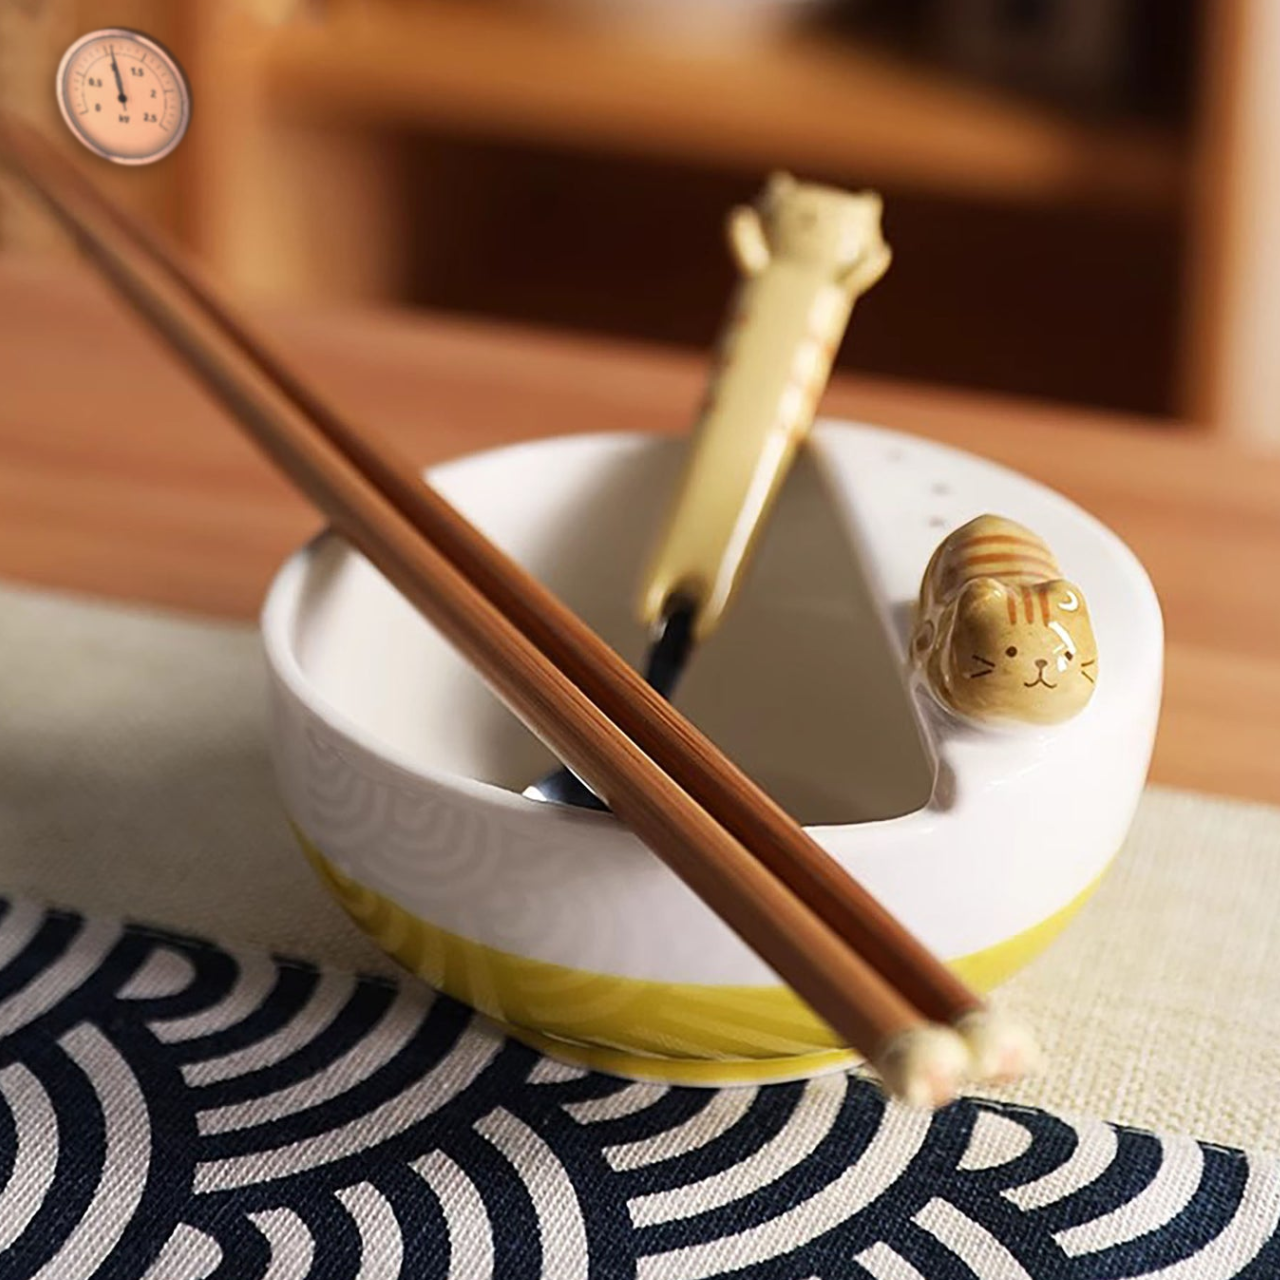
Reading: 1.1; kV
